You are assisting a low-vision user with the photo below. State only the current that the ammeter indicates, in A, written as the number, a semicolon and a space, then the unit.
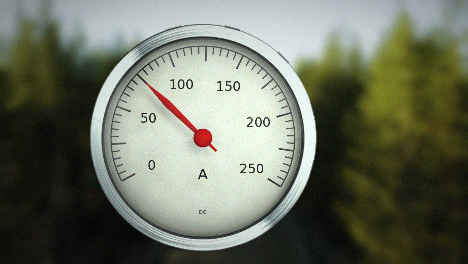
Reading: 75; A
